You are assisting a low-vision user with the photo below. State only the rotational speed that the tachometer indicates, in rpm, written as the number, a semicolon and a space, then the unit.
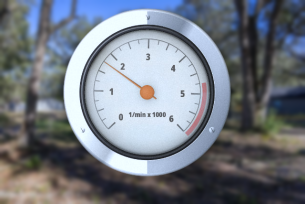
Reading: 1750; rpm
